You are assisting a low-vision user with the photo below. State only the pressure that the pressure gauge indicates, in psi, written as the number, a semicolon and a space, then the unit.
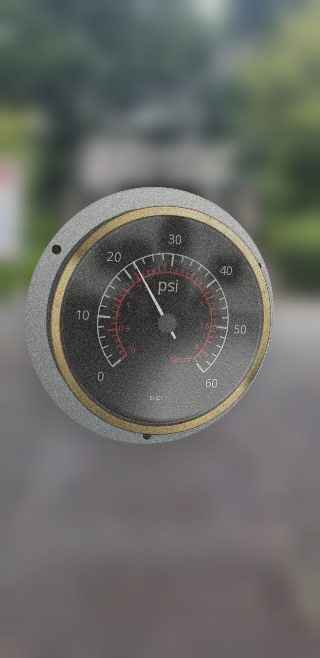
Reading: 22; psi
